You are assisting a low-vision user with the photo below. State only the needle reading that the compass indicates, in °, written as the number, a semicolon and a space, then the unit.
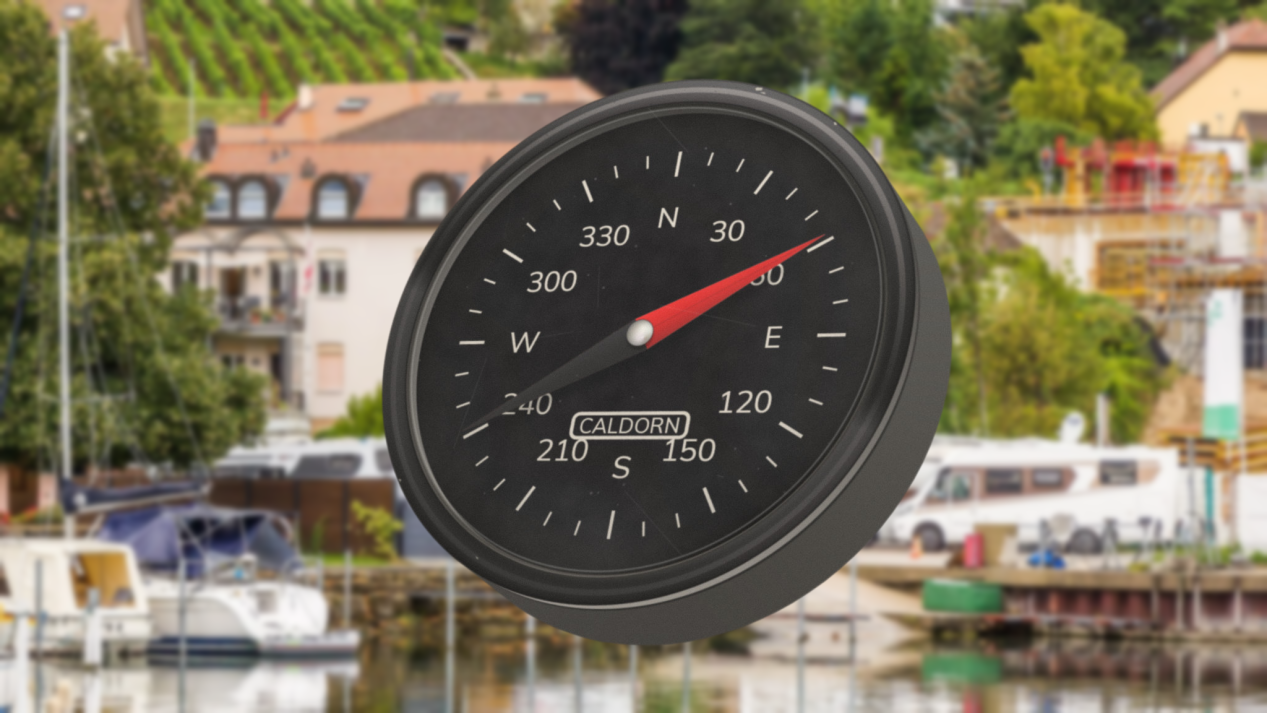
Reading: 60; °
